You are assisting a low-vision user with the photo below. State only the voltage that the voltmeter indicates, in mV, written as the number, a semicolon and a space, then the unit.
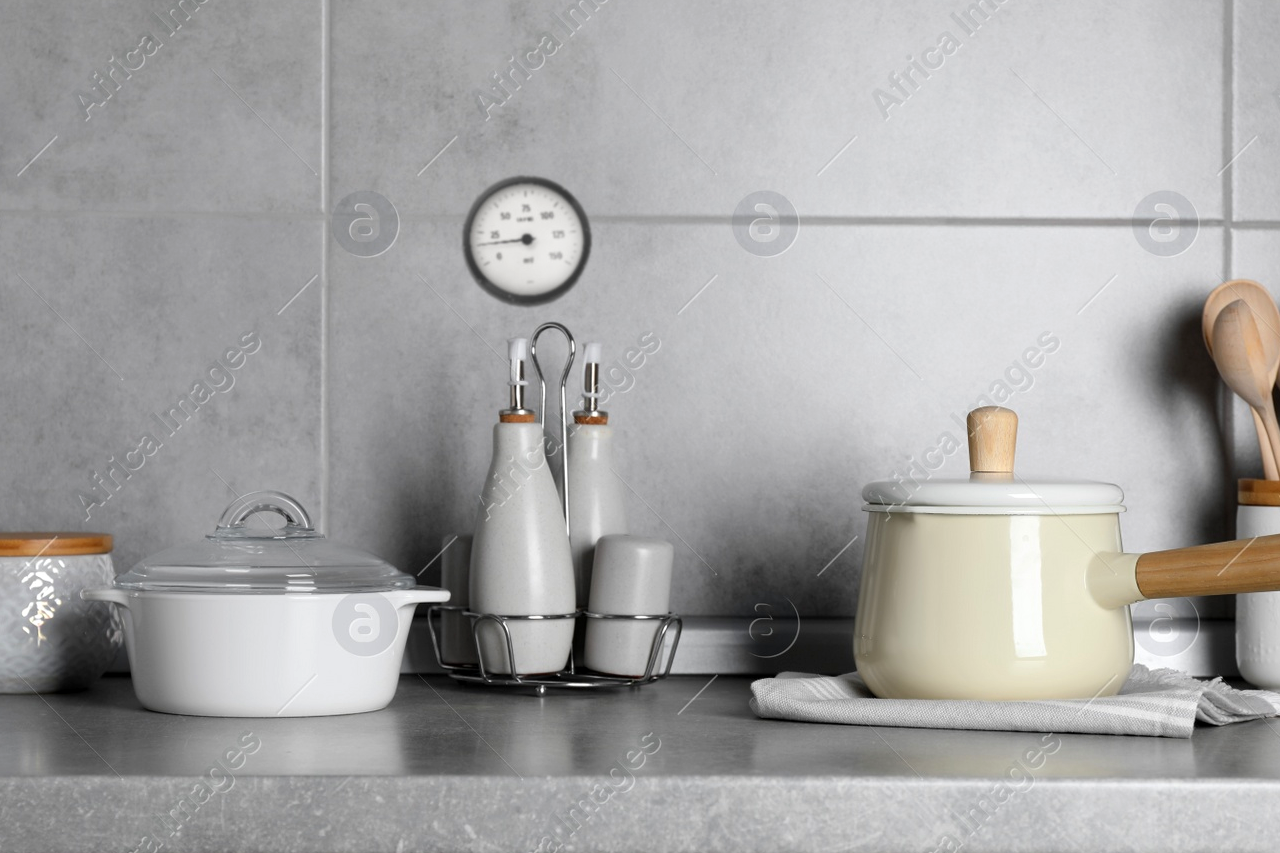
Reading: 15; mV
